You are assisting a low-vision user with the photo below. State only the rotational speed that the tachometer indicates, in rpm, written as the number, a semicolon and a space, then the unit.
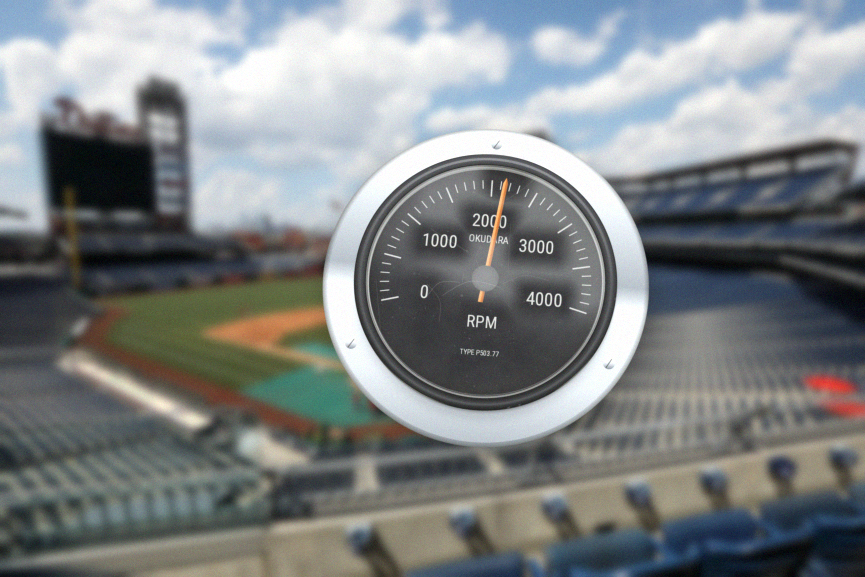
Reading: 2150; rpm
